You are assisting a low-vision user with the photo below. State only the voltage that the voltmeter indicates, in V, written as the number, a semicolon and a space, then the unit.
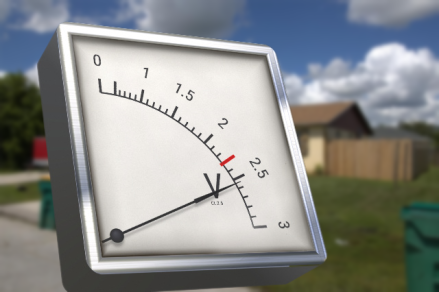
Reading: 2.55; V
